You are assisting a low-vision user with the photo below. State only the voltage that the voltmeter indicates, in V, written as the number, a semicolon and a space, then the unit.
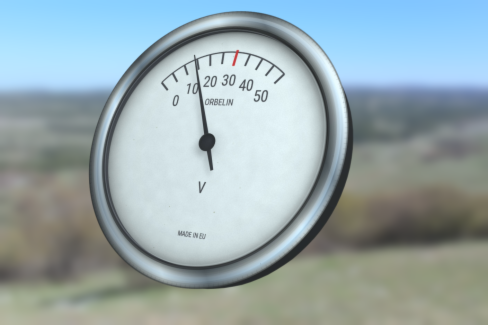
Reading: 15; V
